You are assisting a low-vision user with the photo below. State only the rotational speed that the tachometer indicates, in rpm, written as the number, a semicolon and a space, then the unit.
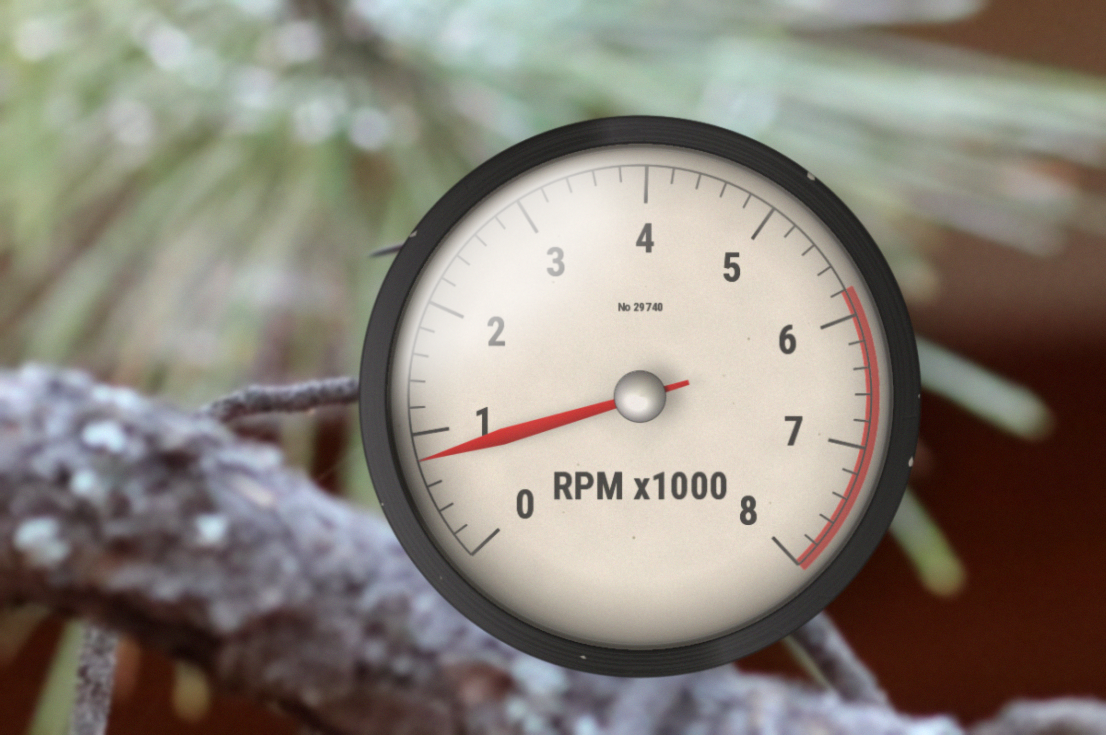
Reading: 800; rpm
